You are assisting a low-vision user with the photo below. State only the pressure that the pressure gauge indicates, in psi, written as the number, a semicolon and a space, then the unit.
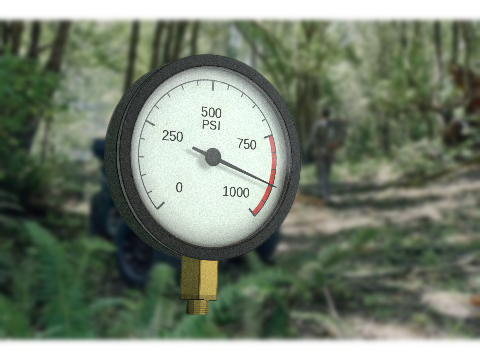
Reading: 900; psi
